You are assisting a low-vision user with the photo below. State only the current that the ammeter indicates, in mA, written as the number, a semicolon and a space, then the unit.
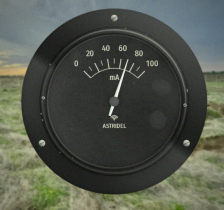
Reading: 70; mA
